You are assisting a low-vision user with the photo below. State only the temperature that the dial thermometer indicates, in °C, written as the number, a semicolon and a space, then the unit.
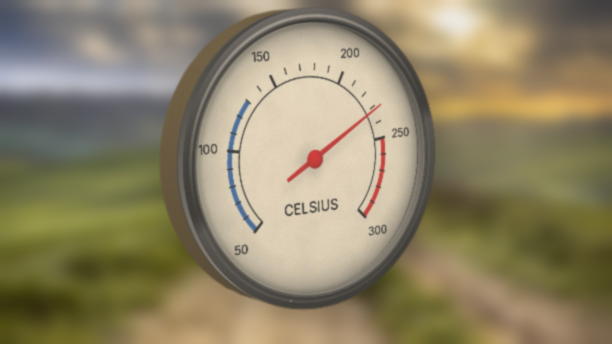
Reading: 230; °C
